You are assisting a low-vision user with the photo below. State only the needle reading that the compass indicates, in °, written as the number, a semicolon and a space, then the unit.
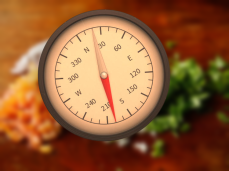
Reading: 200; °
